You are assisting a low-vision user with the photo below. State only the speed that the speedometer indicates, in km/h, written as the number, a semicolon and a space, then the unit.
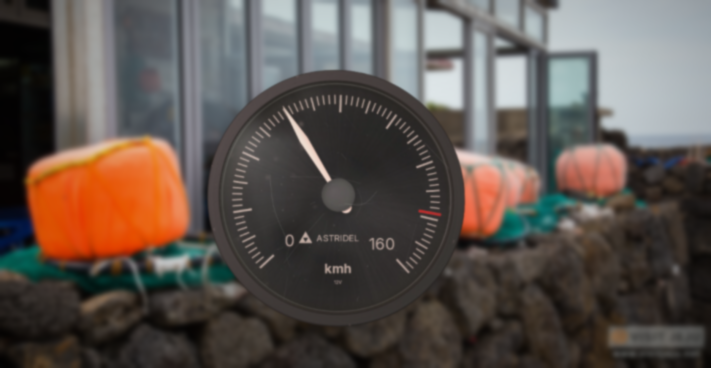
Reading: 60; km/h
